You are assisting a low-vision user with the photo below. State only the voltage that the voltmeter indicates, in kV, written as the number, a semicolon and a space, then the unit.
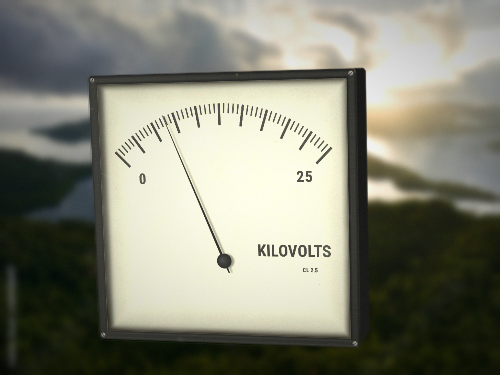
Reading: 6.5; kV
